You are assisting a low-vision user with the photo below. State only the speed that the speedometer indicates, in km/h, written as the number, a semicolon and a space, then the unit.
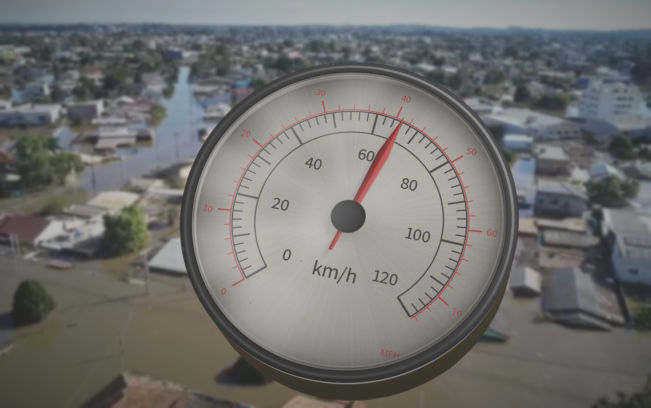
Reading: 66; km/h
